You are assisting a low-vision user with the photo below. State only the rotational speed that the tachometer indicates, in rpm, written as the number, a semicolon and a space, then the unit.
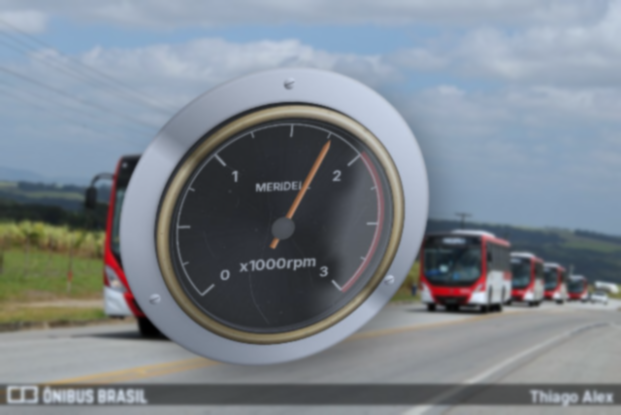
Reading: 1750; rpm
